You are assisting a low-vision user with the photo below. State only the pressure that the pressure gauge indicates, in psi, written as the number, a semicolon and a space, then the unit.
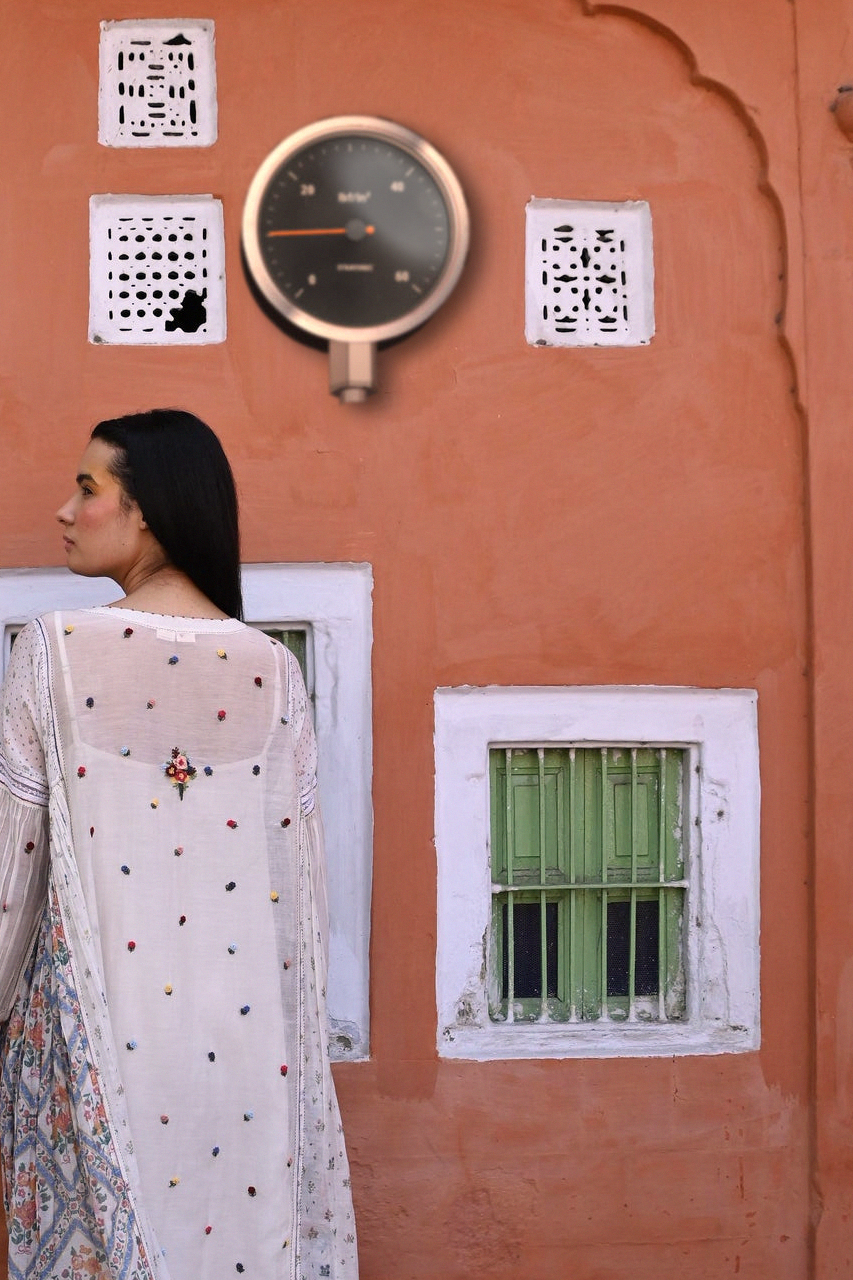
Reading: 10; psi
